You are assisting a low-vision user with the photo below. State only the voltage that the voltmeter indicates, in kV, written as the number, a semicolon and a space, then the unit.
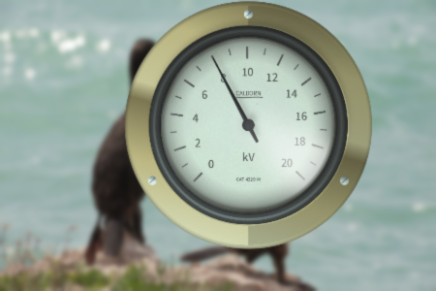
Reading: 8; kV
